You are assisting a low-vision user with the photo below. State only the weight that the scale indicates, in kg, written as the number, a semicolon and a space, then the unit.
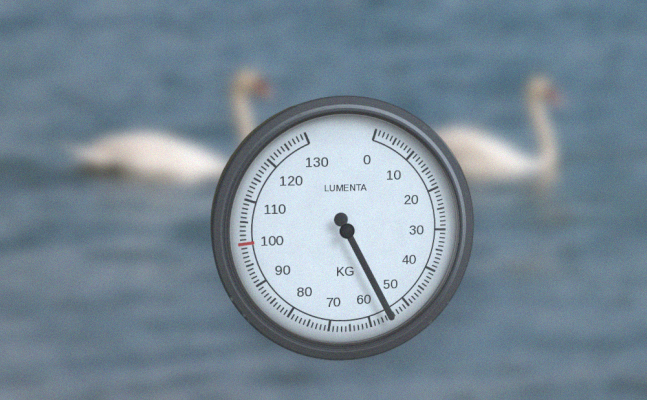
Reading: 55; kg
